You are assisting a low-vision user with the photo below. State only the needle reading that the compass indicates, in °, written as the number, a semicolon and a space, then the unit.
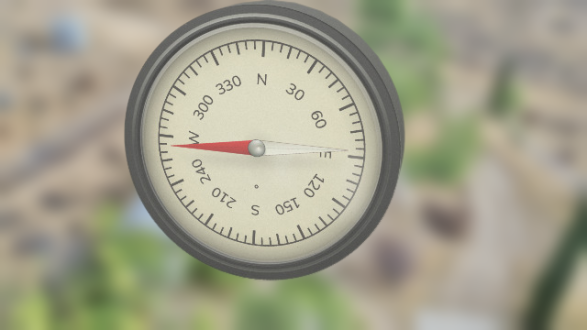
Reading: 265; °
